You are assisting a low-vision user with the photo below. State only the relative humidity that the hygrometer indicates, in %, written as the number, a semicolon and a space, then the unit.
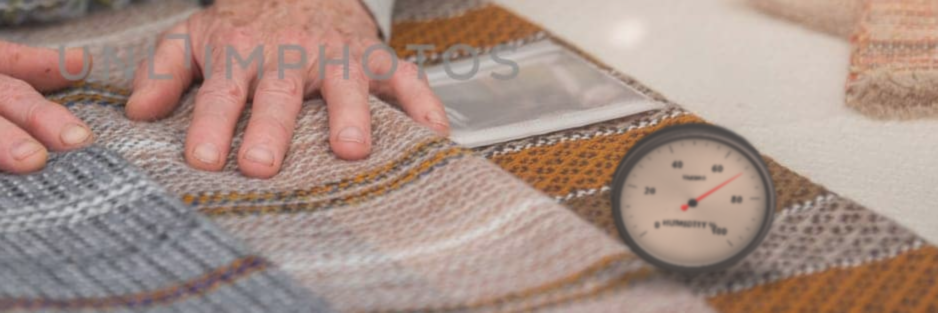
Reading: 68; %
